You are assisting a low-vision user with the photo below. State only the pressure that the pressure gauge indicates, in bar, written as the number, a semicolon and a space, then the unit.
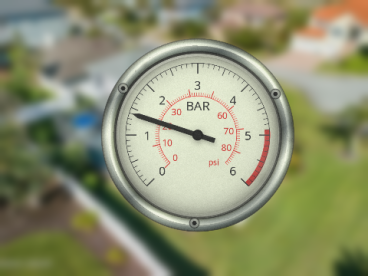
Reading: 1.4; bar
